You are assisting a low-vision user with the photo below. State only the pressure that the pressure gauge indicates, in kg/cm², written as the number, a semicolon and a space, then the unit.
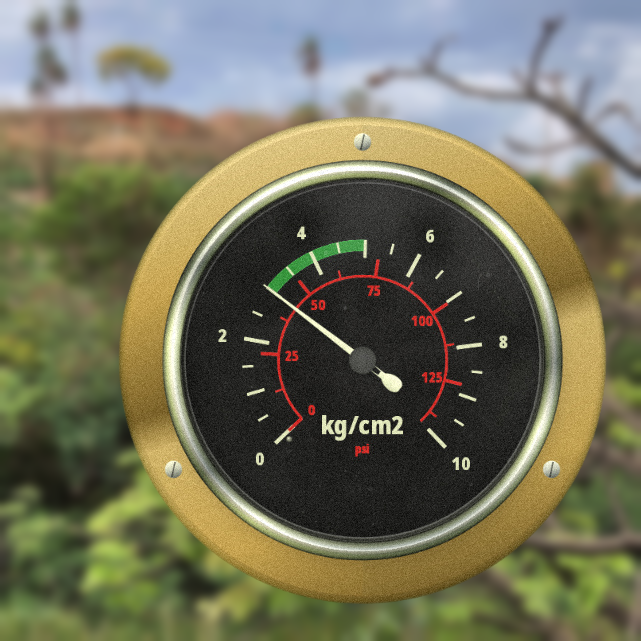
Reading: 3; kg/cm²
